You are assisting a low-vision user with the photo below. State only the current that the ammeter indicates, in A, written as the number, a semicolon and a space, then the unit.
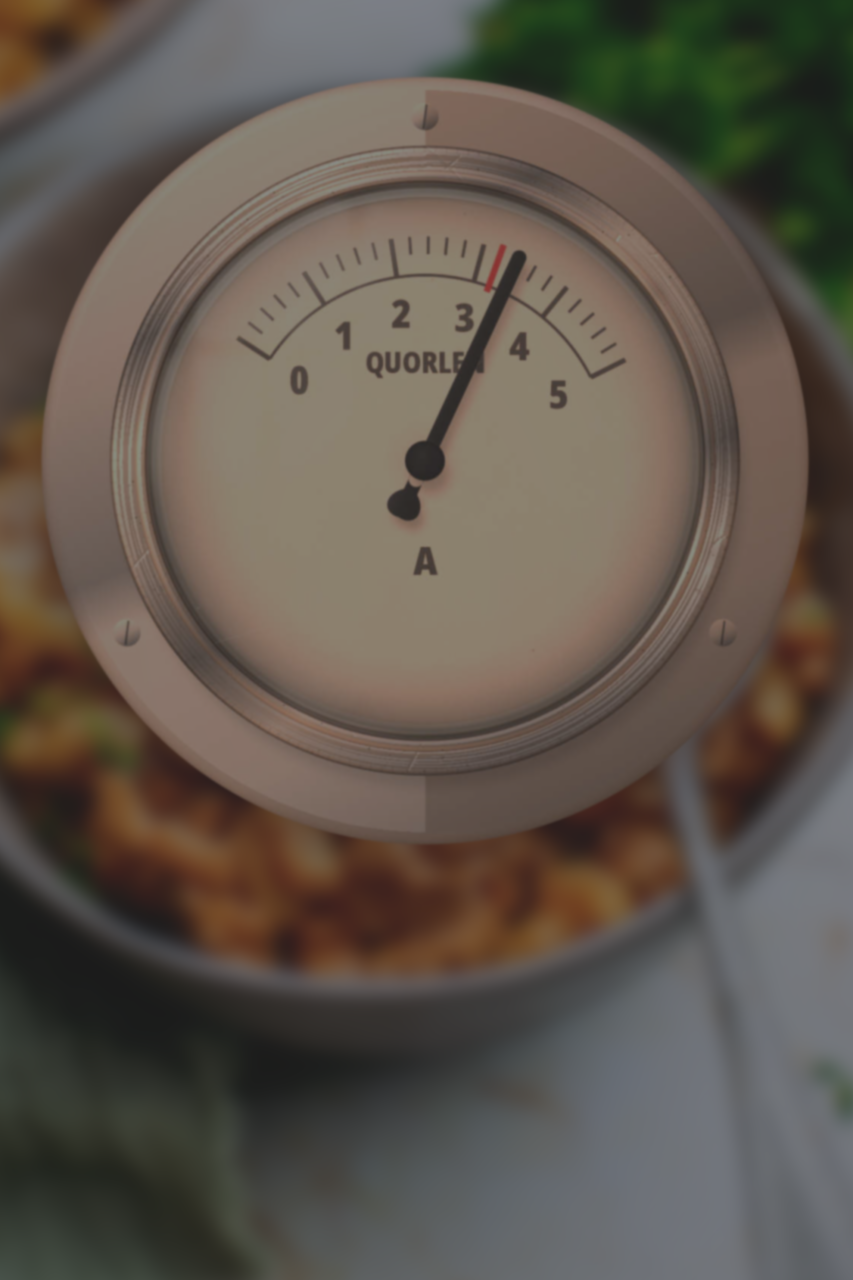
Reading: 3.4; A
